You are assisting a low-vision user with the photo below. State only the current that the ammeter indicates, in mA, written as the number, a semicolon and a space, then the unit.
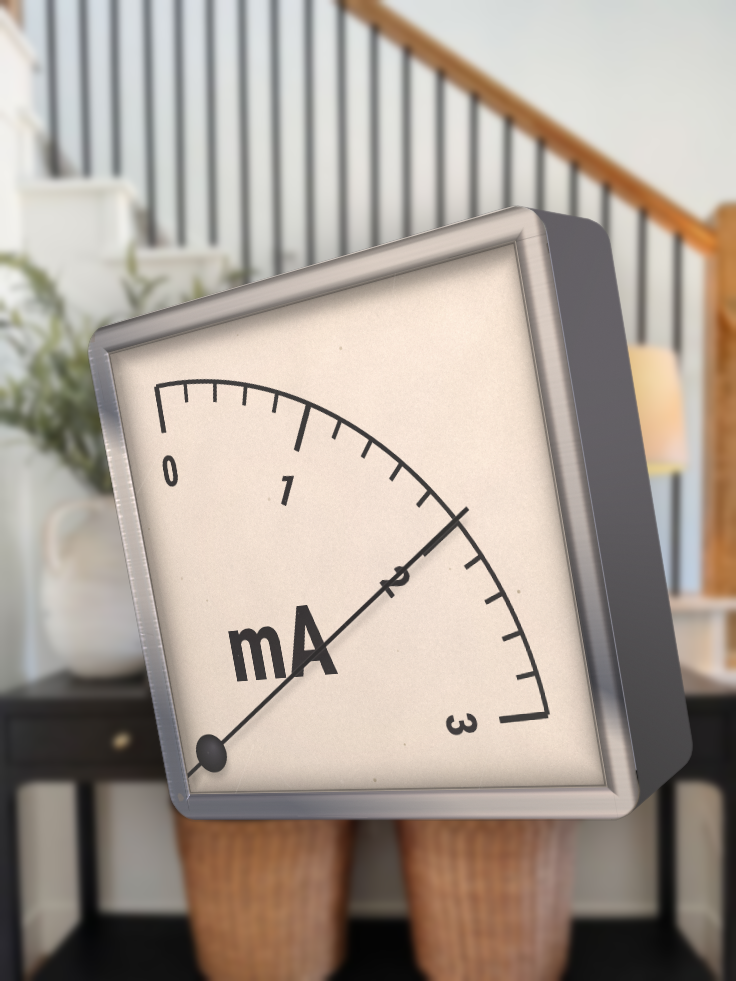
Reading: 2; mA
